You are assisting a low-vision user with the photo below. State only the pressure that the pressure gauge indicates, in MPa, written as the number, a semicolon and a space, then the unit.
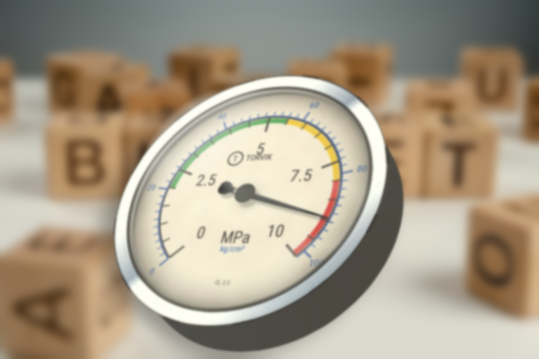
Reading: 9; MPa
